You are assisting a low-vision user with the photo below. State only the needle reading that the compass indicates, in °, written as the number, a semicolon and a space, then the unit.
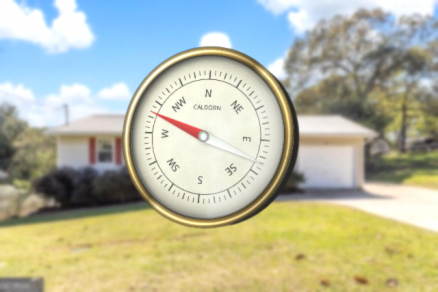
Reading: 290; °
